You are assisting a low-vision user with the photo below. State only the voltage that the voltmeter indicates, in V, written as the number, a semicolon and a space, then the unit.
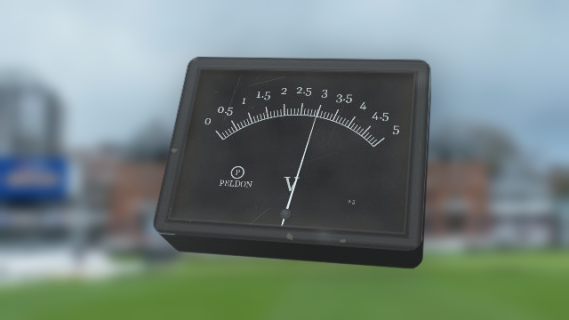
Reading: 3; V
